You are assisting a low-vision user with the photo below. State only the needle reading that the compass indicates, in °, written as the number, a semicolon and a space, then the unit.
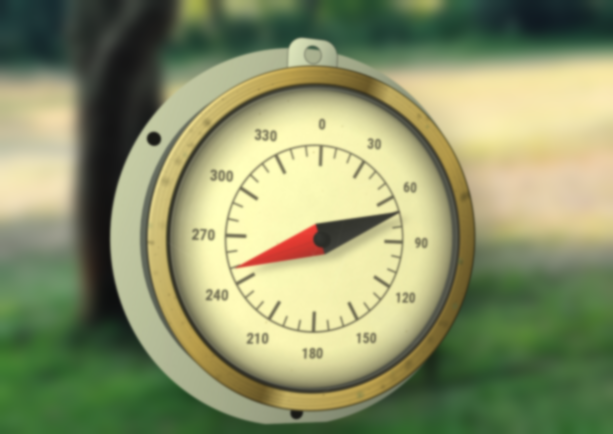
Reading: 250; °
